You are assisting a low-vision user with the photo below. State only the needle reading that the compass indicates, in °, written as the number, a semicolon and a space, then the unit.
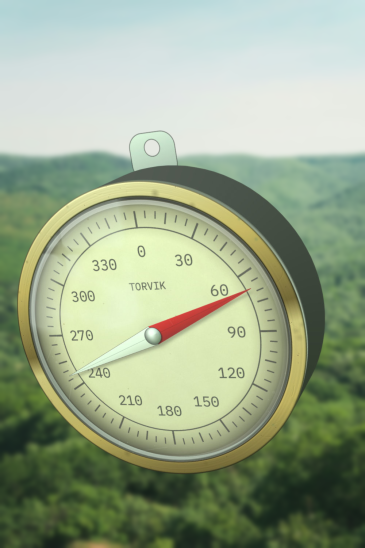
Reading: 67.5; °
